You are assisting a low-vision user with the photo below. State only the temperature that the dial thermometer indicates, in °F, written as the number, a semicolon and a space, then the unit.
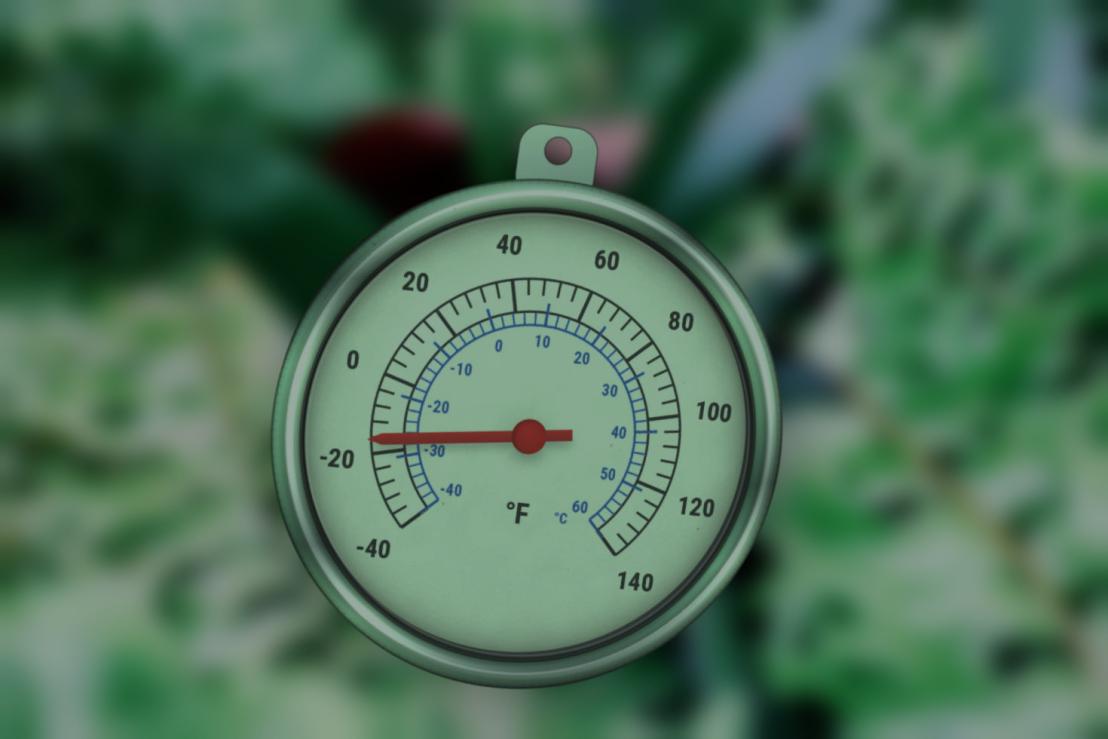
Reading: -16; °F
